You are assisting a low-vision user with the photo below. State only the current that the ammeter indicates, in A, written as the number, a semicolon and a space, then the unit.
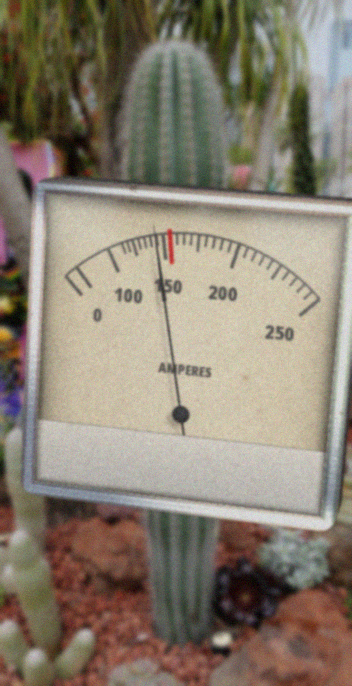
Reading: 145; A
